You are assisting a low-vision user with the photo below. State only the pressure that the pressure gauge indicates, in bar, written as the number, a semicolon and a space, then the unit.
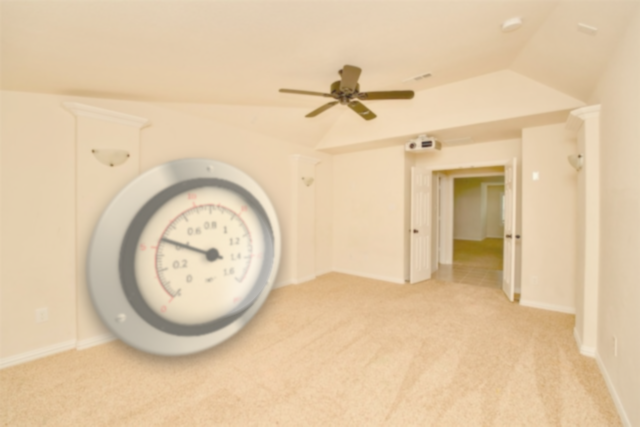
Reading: 0.4; bar
